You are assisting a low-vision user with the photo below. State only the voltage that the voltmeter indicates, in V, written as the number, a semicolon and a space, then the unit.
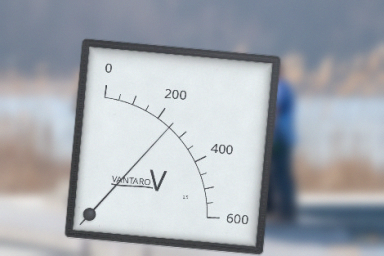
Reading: 250; V
